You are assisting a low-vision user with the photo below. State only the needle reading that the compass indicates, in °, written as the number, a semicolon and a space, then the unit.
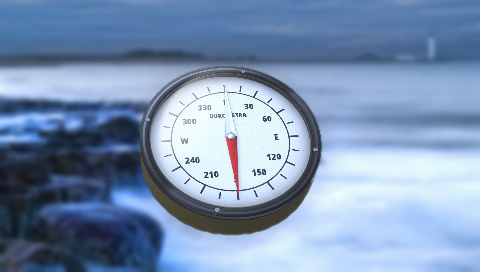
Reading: 180; °
